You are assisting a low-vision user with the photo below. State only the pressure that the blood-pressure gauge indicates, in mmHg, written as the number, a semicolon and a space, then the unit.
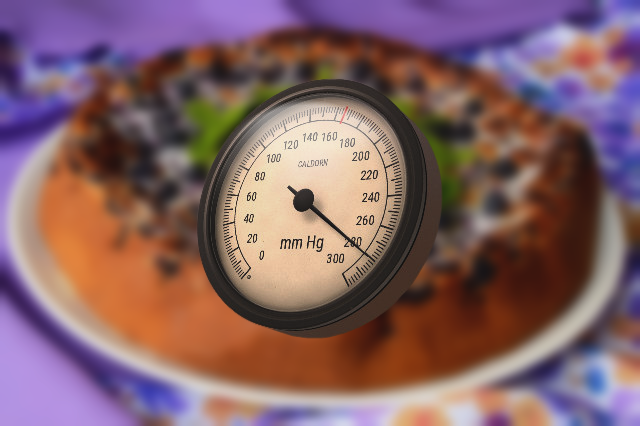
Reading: 280; mmHg
